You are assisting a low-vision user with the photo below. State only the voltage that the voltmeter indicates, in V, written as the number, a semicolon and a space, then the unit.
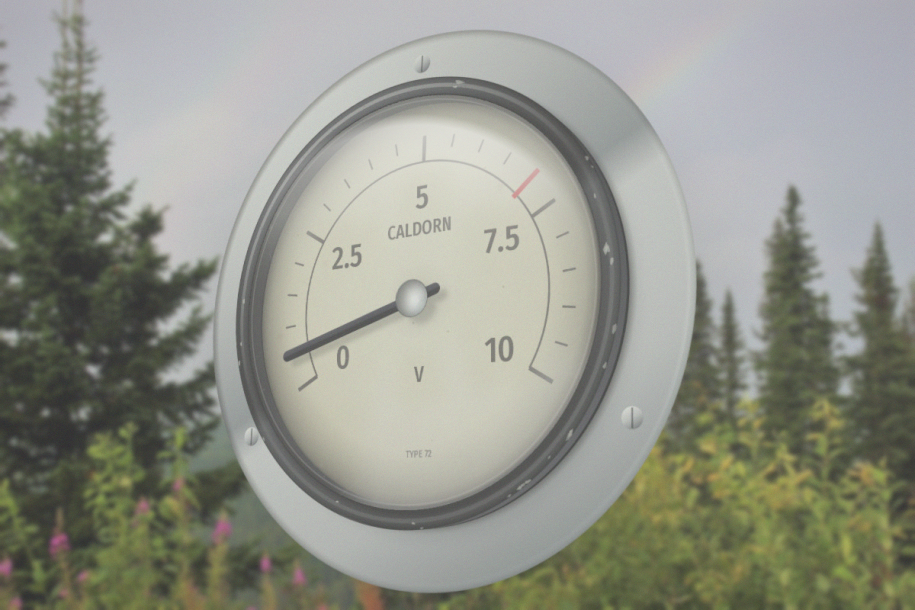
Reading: 0.5; V
